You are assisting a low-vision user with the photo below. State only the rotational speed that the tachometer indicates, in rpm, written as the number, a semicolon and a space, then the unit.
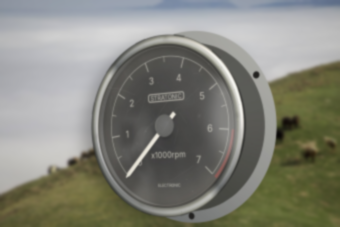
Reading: 0; rpm
